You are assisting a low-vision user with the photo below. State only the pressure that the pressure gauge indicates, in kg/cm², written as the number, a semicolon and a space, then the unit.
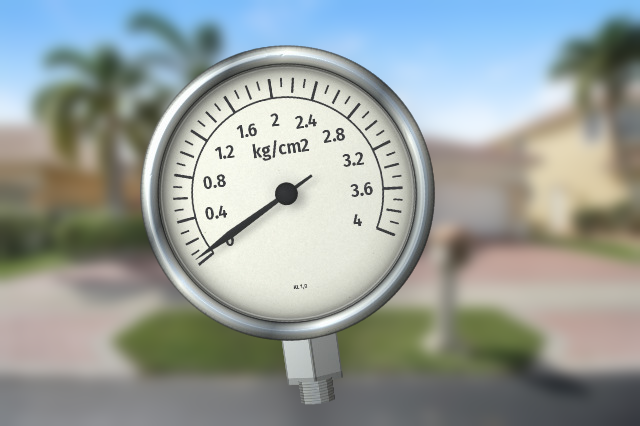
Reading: 0.05; kg/cm²
